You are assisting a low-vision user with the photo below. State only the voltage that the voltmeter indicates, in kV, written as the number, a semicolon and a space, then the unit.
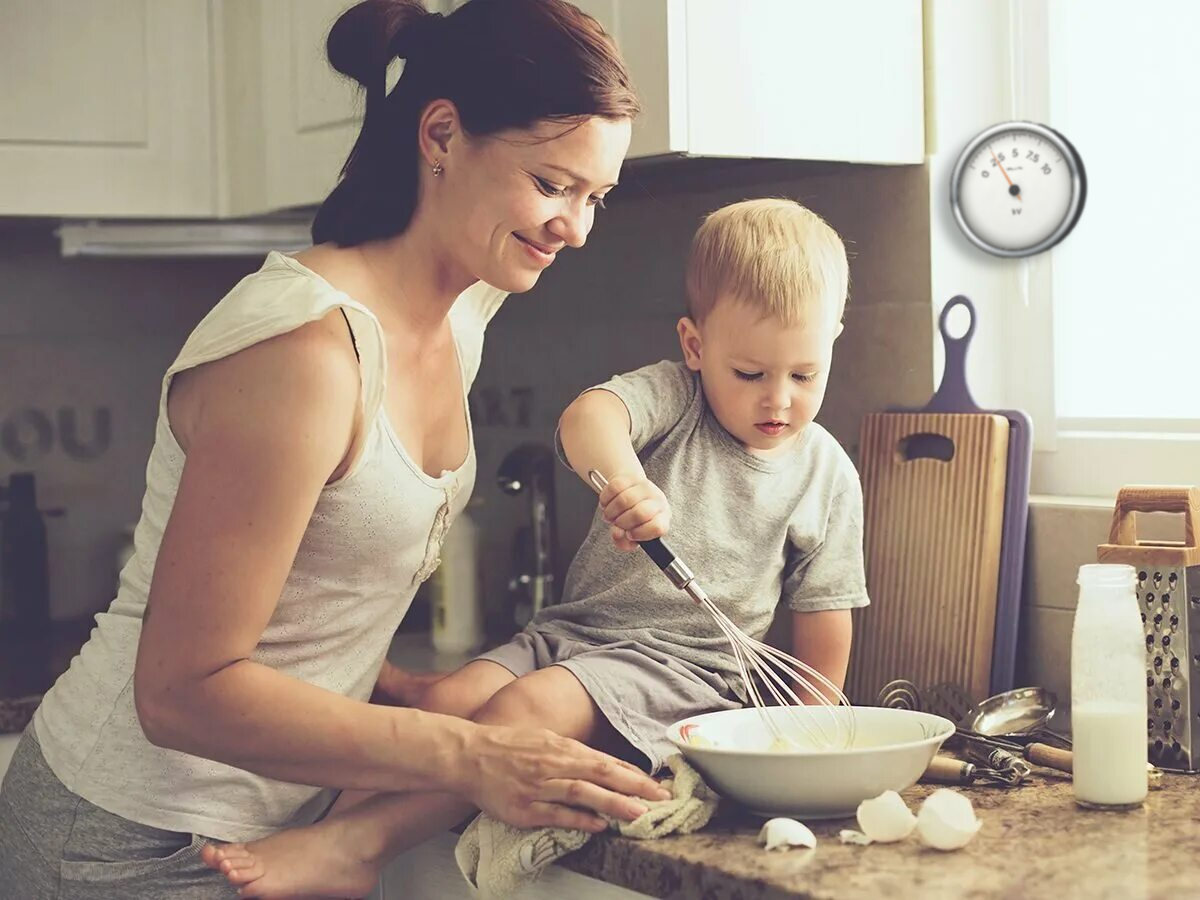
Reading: 2.5; kV
